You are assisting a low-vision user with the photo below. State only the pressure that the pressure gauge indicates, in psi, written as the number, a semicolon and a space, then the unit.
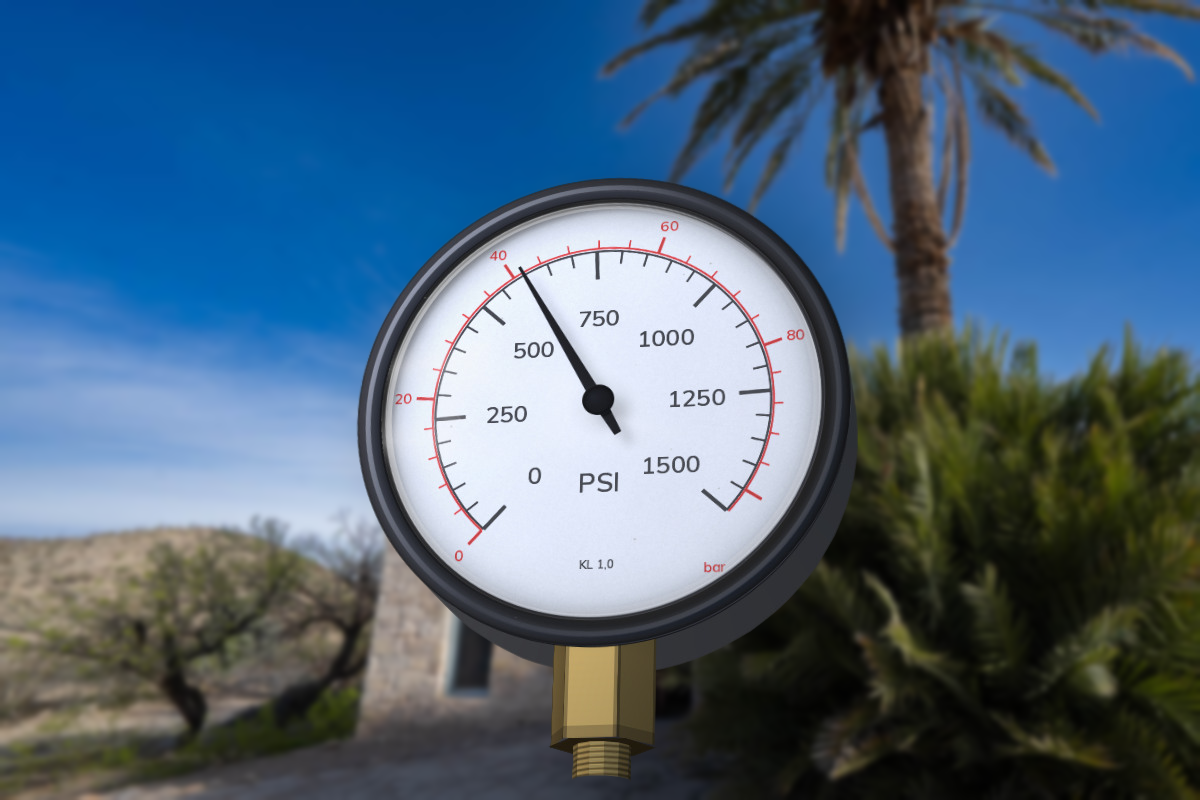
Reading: 600; psi
